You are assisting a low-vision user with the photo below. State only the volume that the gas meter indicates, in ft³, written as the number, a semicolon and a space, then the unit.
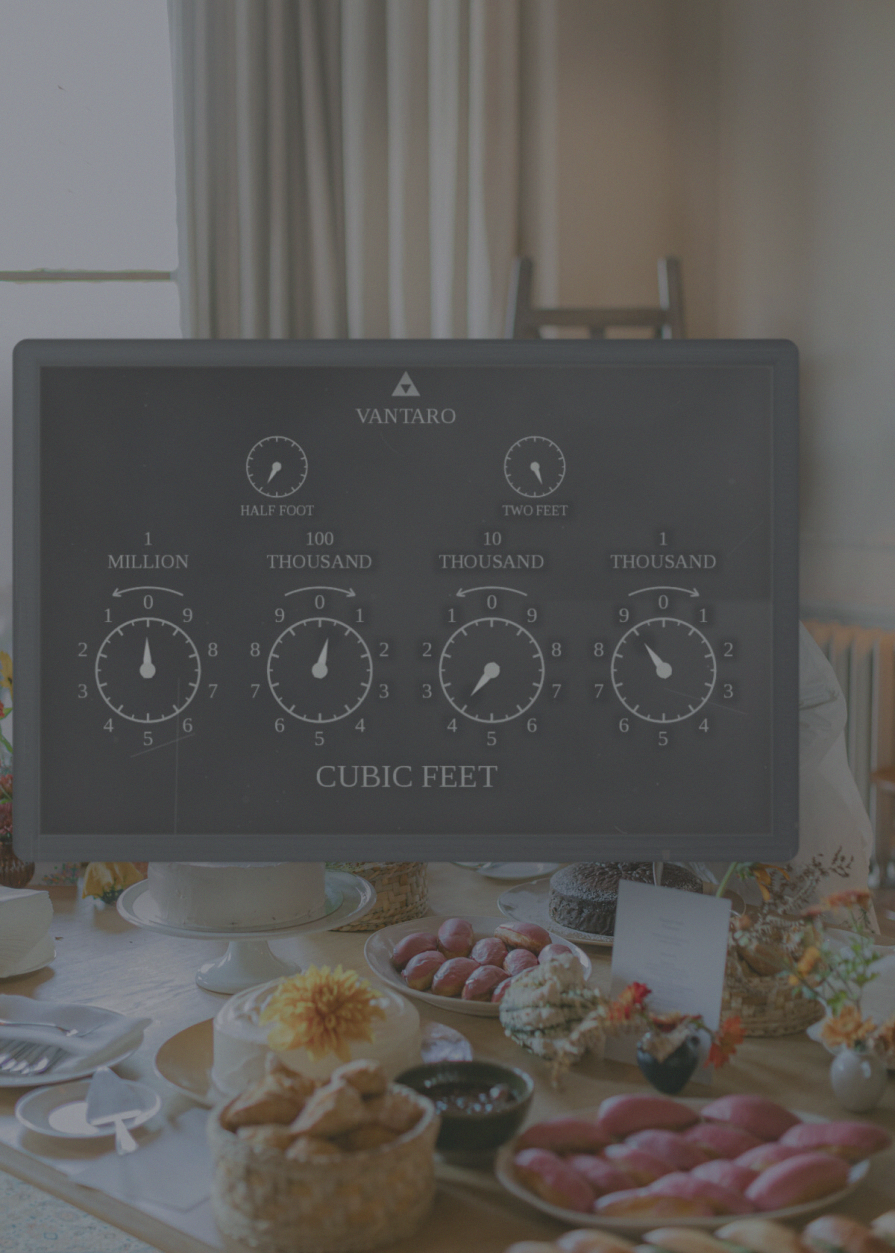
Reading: 3900; ft³
